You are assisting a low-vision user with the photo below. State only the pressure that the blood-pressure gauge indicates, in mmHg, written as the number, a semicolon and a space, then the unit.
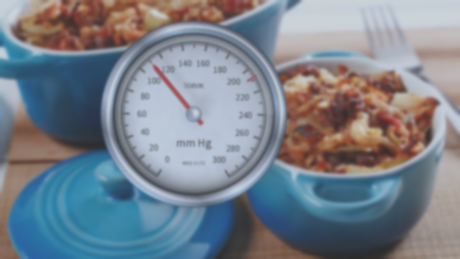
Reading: 110; mmHg
